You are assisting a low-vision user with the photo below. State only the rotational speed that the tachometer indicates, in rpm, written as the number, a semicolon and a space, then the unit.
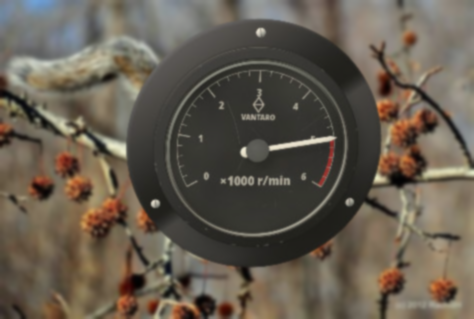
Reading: 5000; rpm
